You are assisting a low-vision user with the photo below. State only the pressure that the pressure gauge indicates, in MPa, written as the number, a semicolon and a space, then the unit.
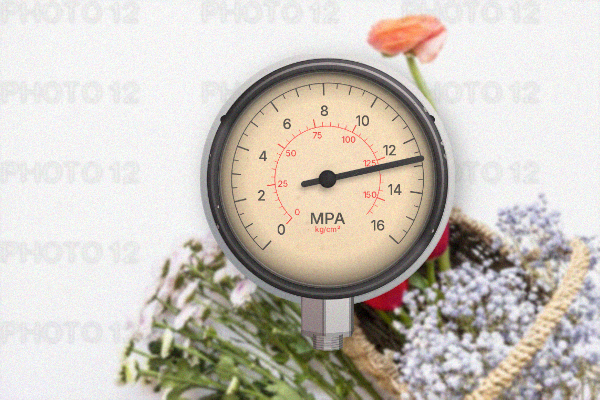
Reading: 12.75; MPa
